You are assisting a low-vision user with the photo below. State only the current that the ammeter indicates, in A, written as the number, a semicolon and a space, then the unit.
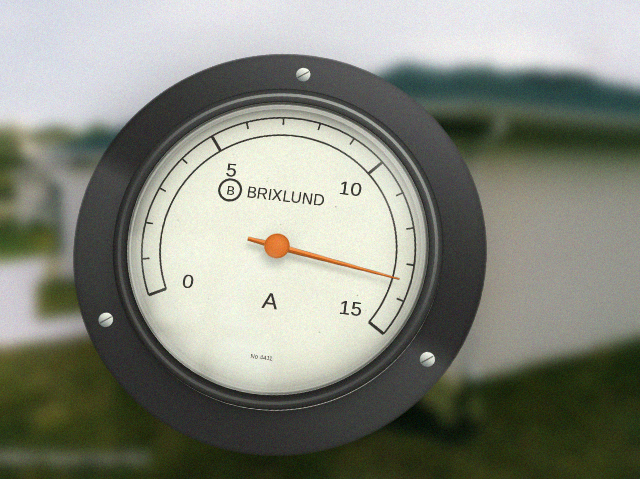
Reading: 13.5; A
